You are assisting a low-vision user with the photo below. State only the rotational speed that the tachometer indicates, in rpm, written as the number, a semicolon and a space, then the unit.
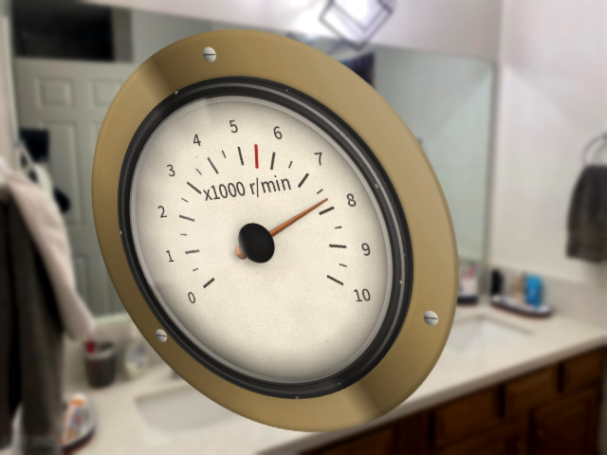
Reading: 7750; rpm
